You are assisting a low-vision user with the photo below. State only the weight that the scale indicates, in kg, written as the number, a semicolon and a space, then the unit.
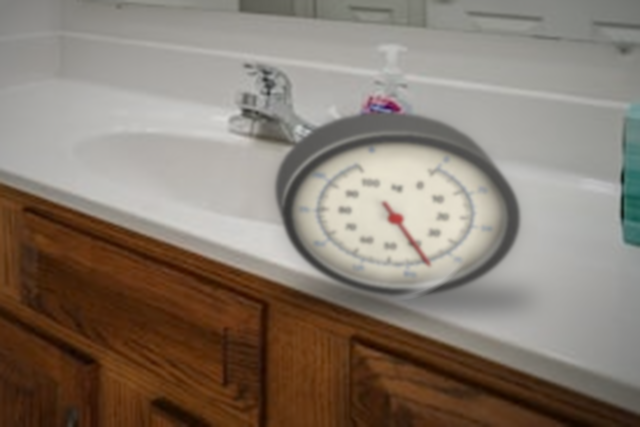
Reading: 40; kg
